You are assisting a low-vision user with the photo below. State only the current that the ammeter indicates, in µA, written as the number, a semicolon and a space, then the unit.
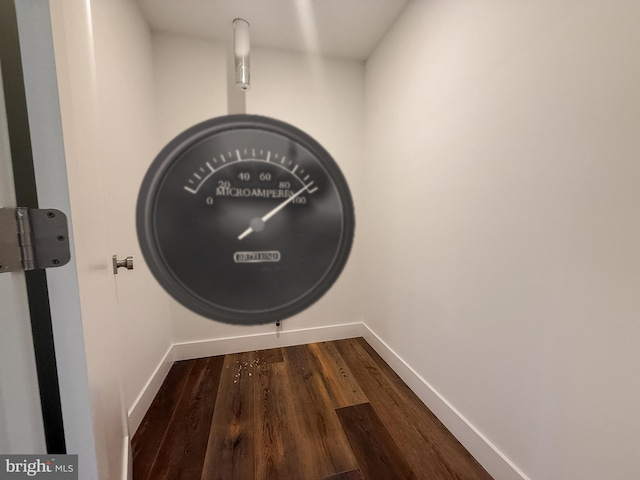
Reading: 95; µA
